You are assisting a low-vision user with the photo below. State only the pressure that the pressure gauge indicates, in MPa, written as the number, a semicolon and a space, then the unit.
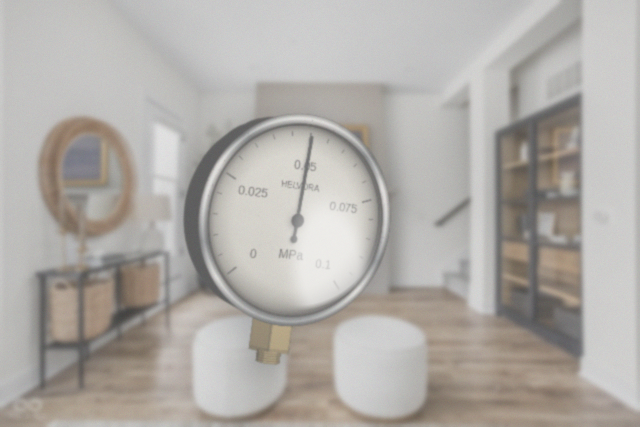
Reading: 0.05; MPa
